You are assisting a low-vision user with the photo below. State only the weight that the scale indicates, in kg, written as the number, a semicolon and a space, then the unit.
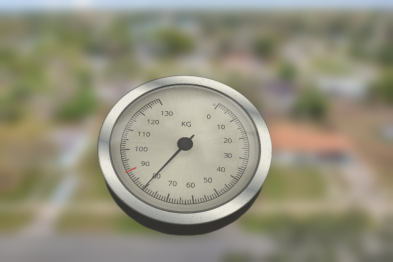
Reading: 80; kg
